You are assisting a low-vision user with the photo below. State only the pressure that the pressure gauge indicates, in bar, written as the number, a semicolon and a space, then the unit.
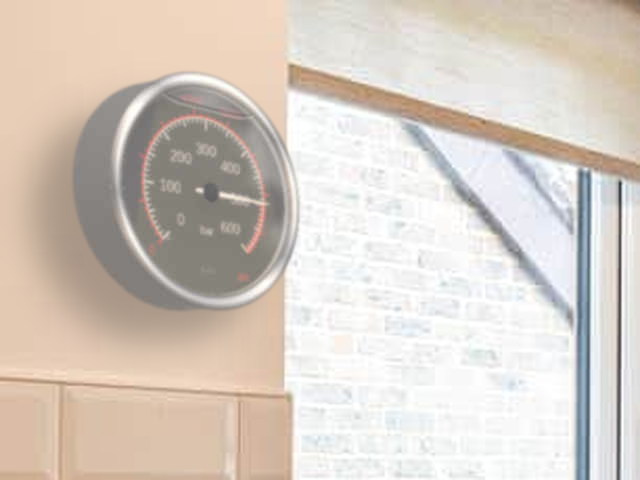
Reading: 500; bar
